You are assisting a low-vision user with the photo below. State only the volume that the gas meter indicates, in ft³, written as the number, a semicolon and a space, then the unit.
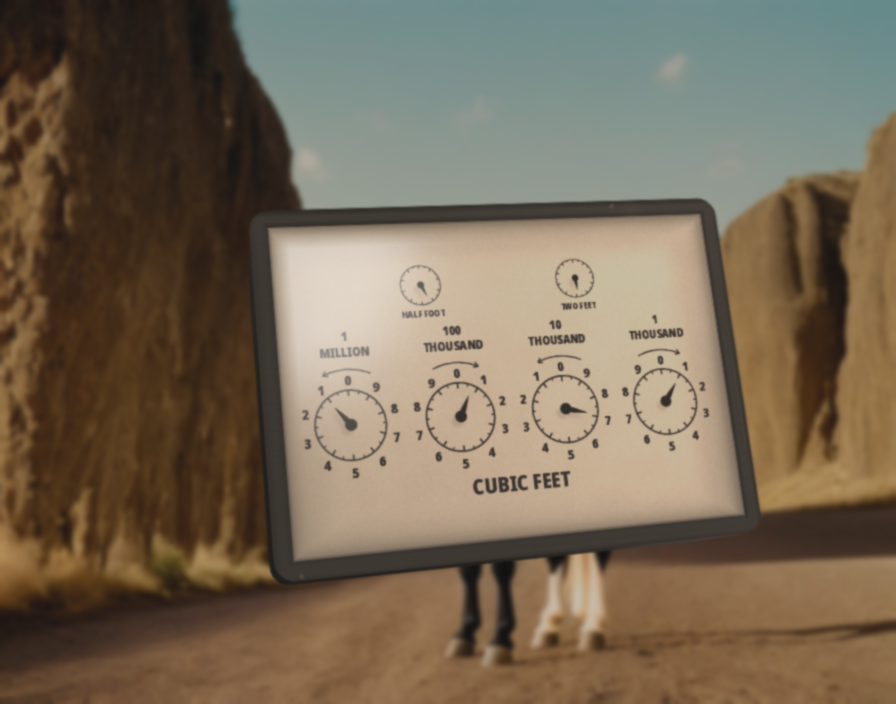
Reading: 107100; ft³
